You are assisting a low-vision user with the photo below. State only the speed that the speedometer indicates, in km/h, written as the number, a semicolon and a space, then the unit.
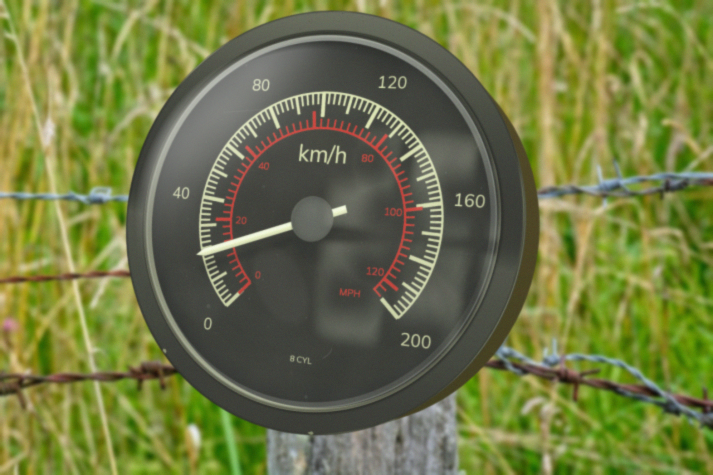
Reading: 20; km/h
